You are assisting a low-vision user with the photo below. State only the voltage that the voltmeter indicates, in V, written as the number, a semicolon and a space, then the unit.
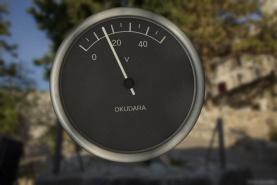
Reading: 15; V
